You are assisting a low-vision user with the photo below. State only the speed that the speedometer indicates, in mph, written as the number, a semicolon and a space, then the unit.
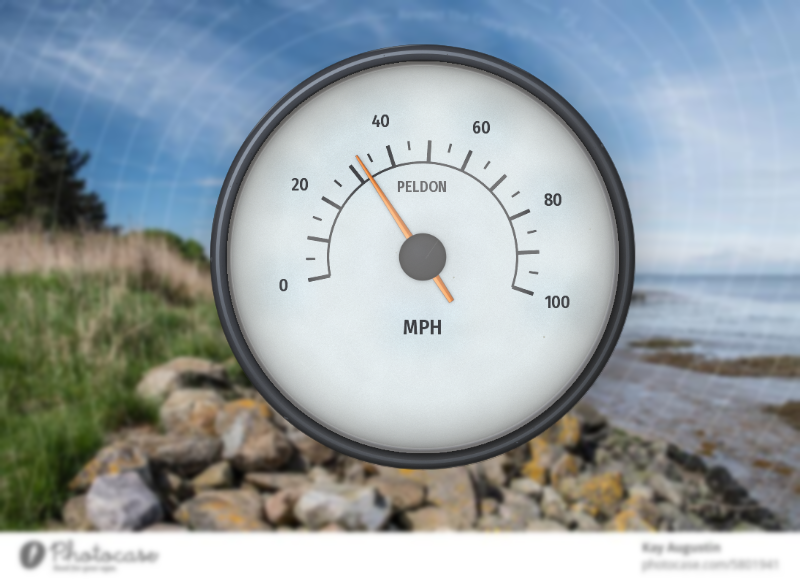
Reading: 32.5; mph
